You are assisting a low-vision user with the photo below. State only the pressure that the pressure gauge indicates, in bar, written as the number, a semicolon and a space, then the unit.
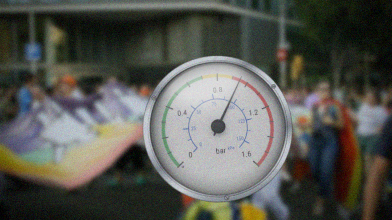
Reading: 0.95; bar
